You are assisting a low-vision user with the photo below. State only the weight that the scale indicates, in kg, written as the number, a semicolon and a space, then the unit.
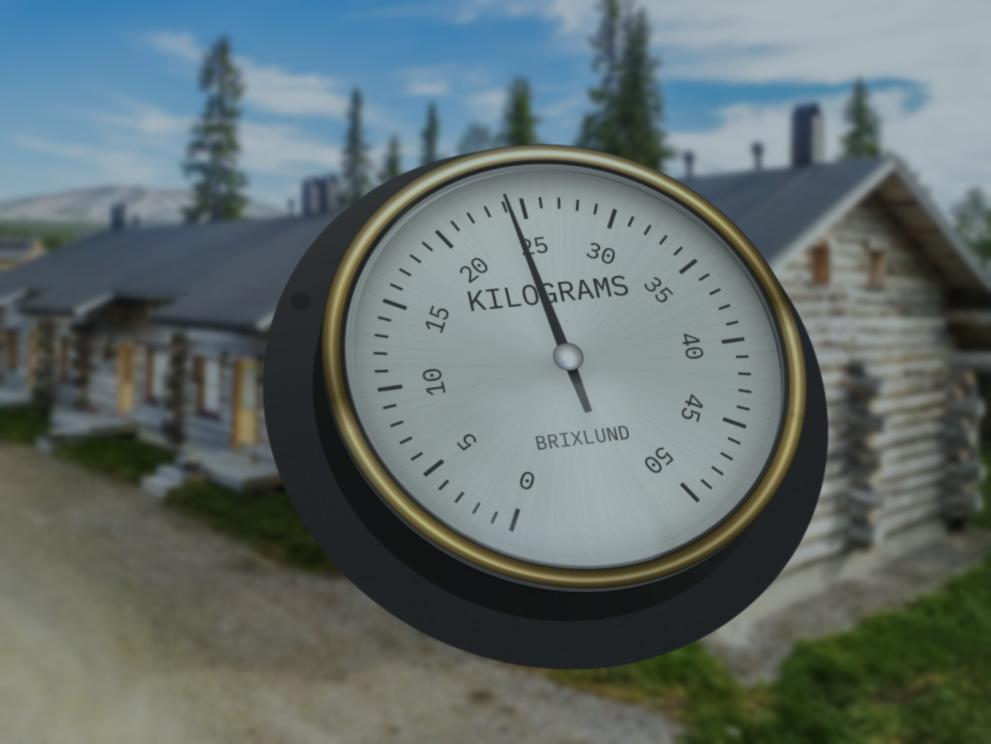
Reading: 24; kg
